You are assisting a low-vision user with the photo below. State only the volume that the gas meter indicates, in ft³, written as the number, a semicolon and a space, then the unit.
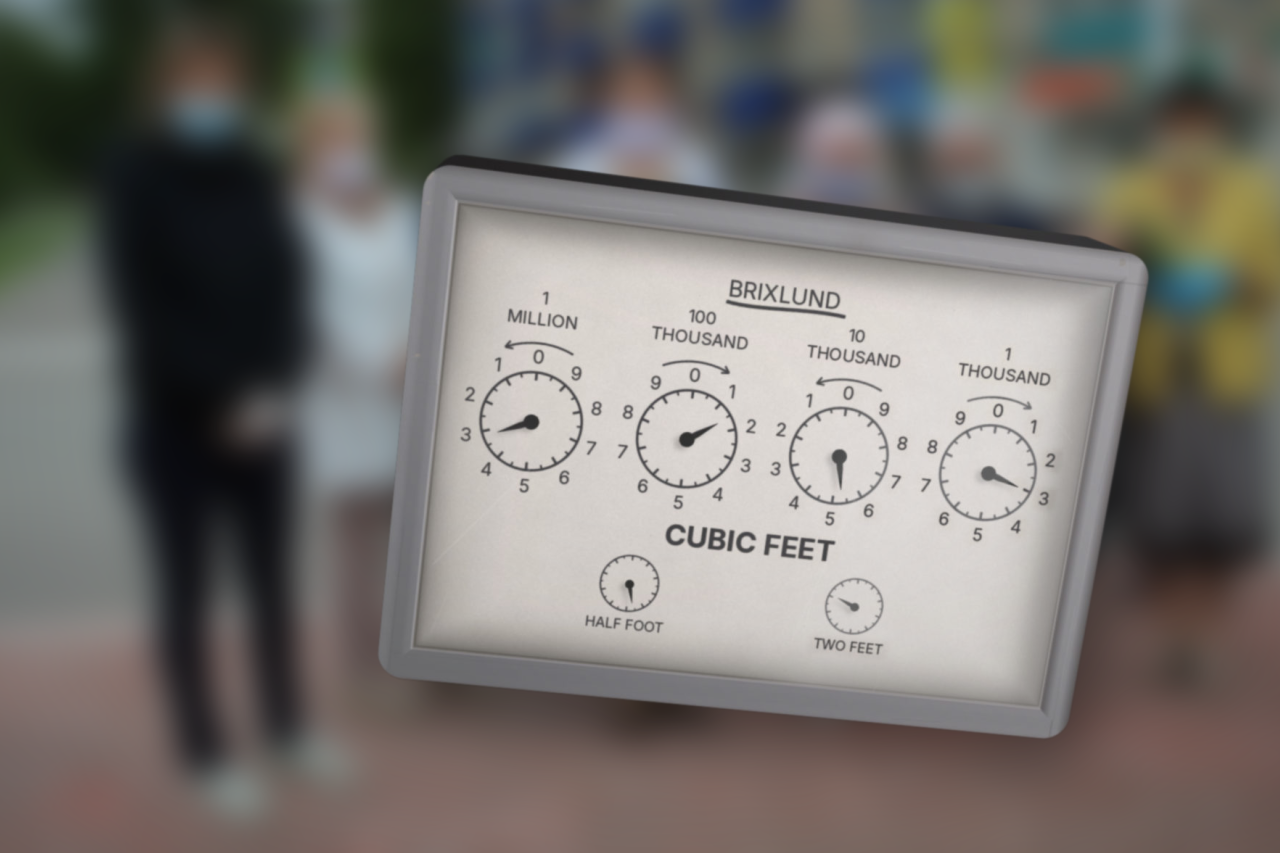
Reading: 315300; ft³
